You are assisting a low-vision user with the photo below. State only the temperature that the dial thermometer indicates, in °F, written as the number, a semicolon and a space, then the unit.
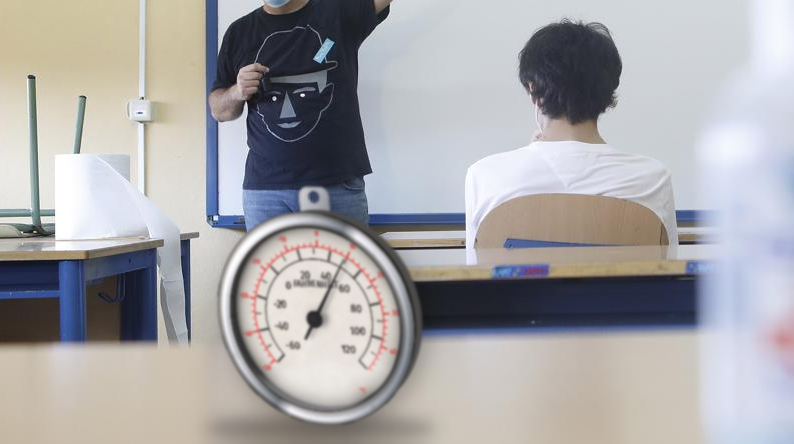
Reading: 50; °F
